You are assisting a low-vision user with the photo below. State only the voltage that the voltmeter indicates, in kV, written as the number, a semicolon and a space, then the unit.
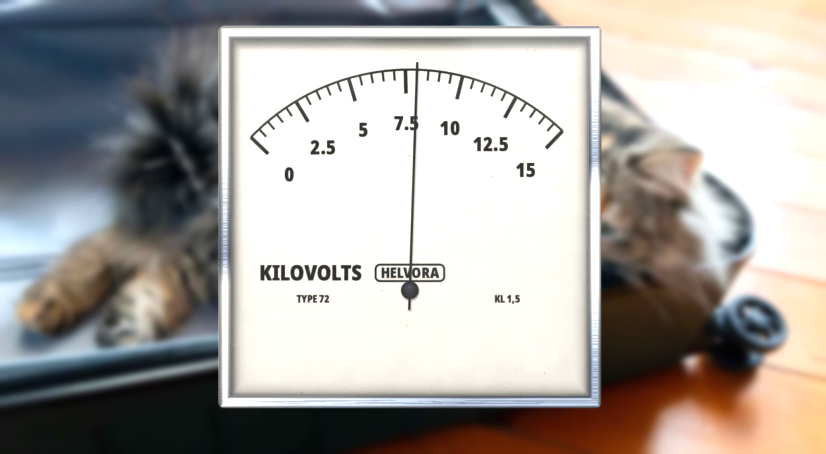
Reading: 8; kV
